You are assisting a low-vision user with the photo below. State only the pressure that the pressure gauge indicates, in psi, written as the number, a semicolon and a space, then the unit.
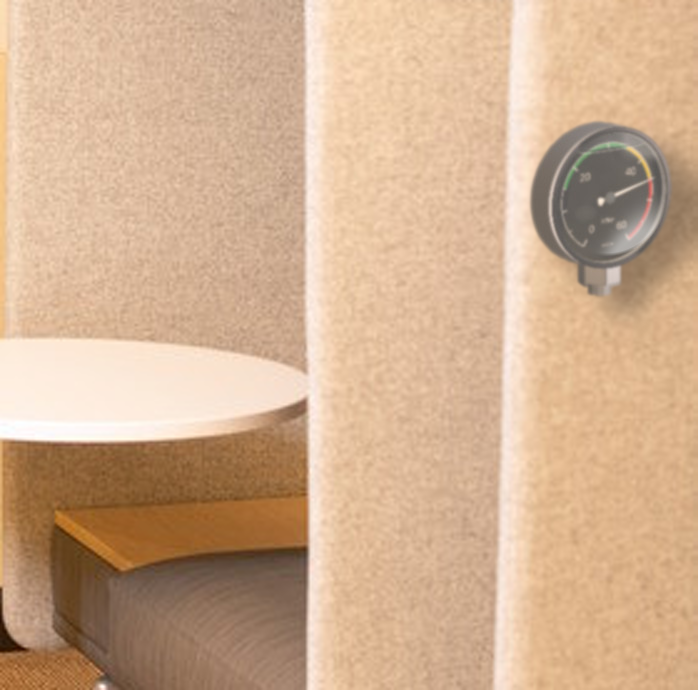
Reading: 45; psi
